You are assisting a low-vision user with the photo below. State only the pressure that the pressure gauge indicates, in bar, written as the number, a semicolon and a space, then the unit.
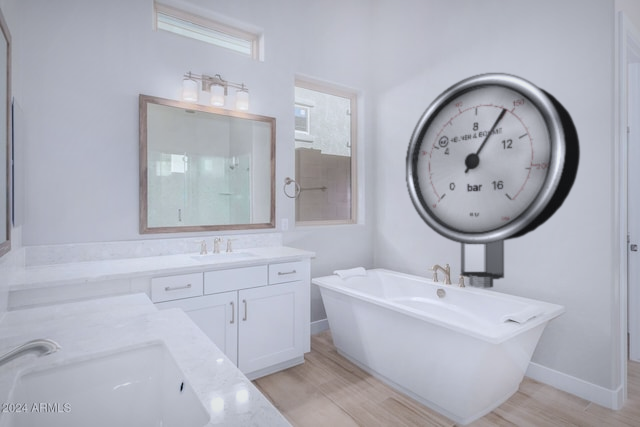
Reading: 10; bar
